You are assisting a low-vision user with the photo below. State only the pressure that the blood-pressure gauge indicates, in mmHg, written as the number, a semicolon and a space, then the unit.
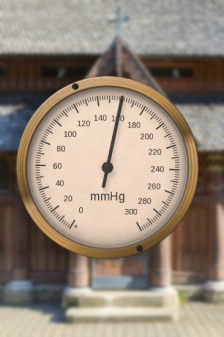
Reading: 160; mmHg
